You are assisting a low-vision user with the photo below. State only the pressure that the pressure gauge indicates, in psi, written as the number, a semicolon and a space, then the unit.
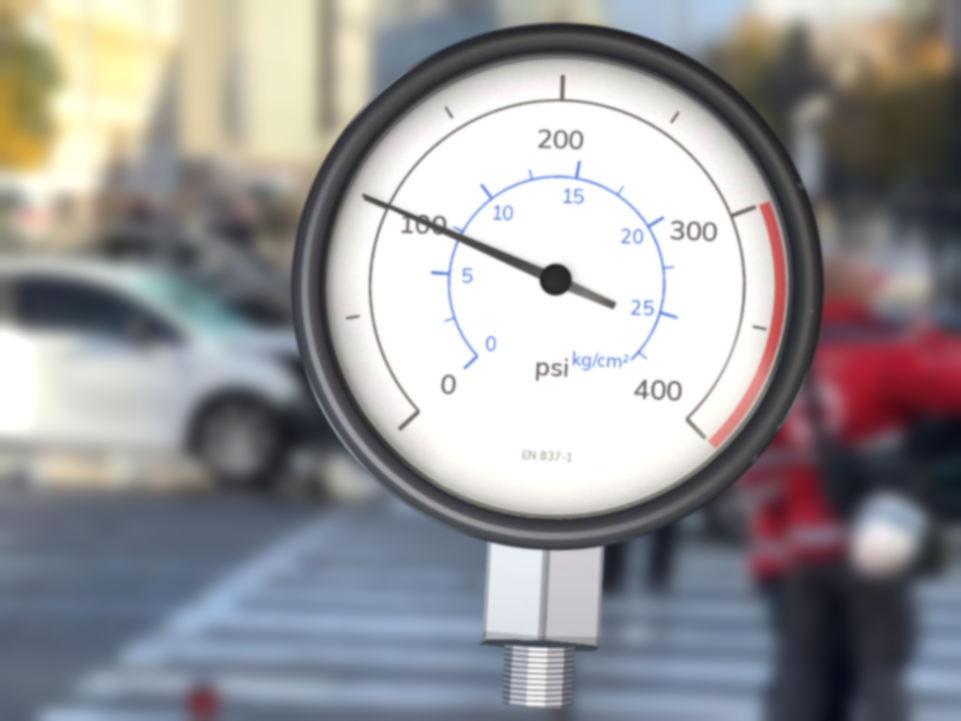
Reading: 100; psi
